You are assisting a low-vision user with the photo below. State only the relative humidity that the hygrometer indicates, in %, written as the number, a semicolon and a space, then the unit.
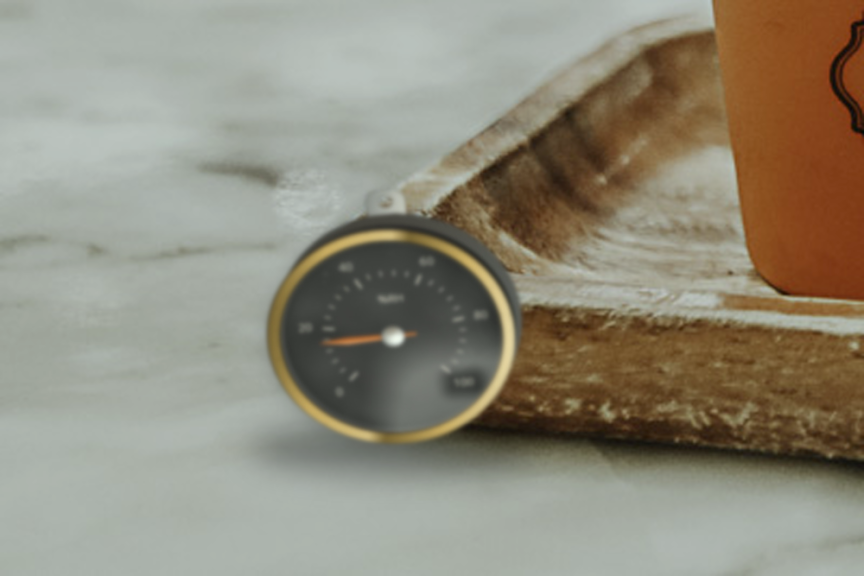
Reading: 16; %
